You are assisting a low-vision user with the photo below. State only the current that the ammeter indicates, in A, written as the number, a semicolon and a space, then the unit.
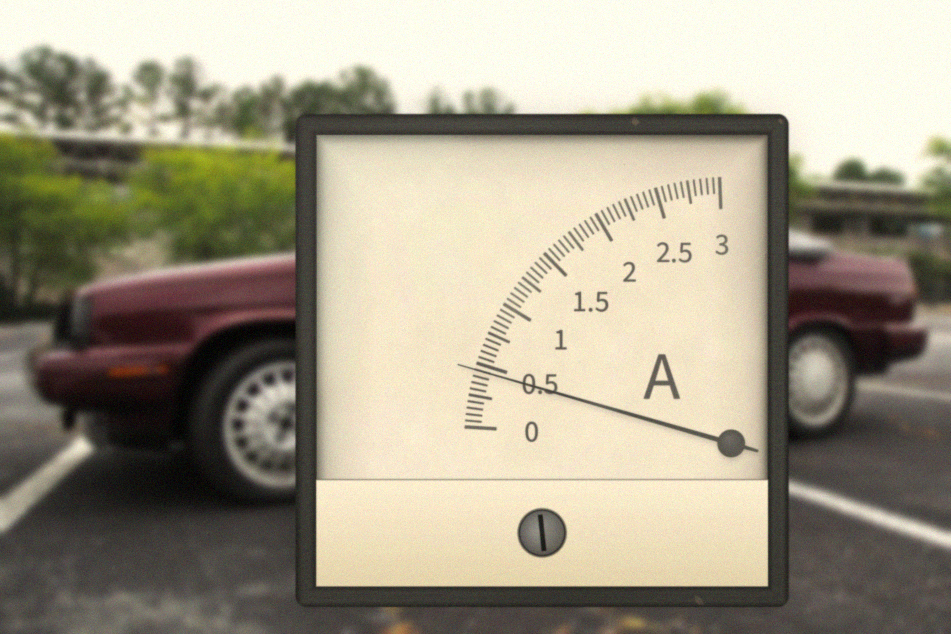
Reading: 0.45; A
